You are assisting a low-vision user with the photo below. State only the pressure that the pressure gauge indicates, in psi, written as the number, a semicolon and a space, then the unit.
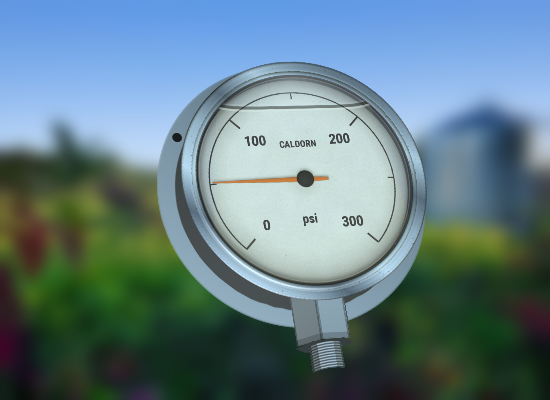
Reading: 50; psi
